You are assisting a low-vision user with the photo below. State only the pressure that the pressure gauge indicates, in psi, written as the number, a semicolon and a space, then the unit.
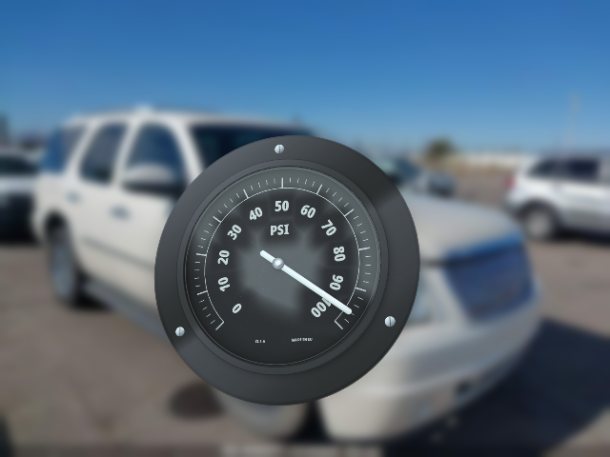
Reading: 96; psi
